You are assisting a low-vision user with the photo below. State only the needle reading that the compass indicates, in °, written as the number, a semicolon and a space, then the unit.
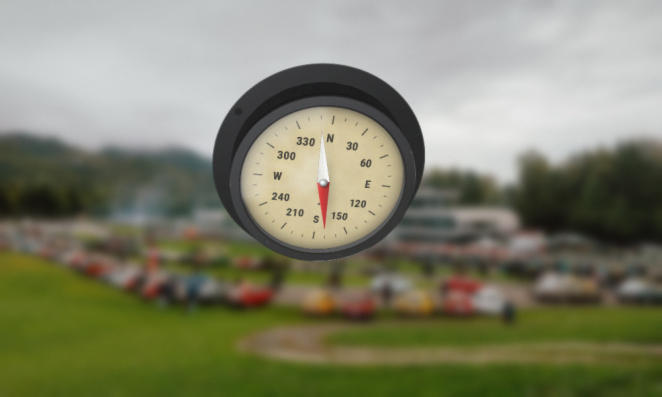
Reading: 170; °
